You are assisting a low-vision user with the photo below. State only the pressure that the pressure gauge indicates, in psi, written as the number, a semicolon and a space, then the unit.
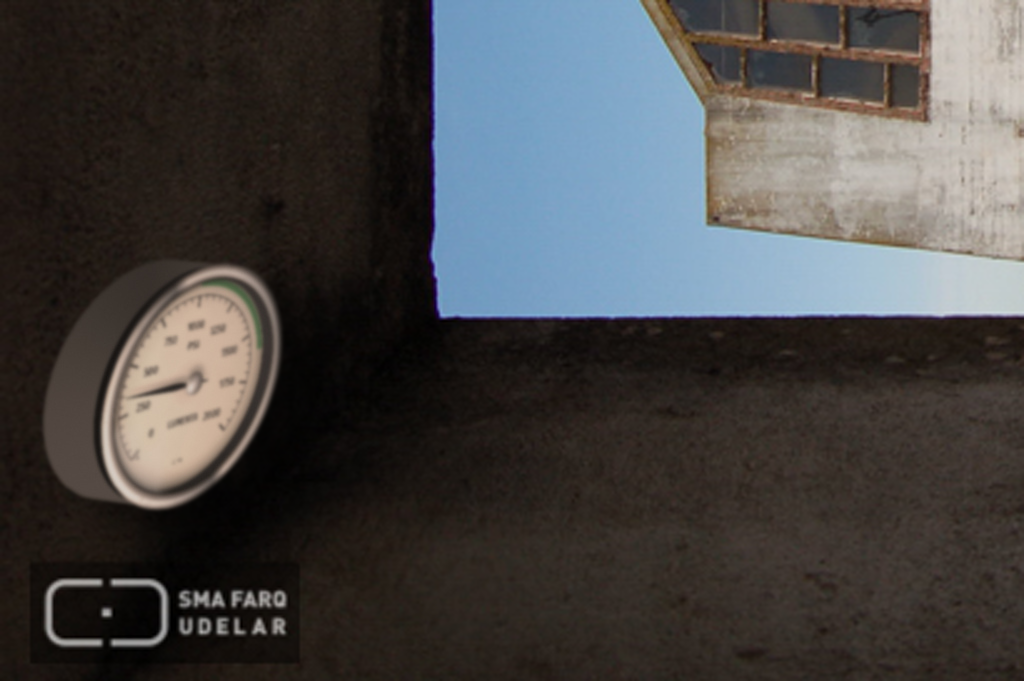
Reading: 350; psi
